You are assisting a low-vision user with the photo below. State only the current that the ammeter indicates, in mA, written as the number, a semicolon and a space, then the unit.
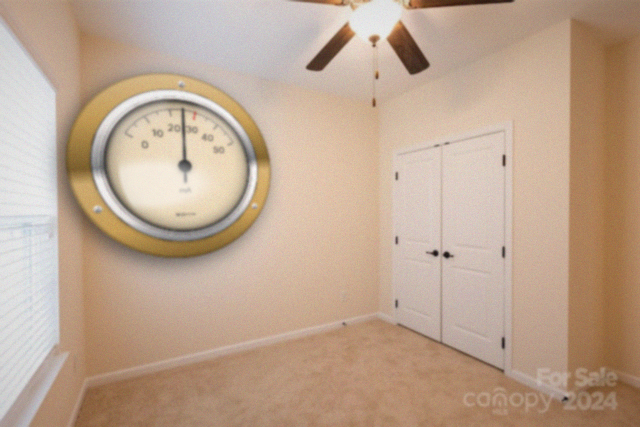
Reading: 25; mA
